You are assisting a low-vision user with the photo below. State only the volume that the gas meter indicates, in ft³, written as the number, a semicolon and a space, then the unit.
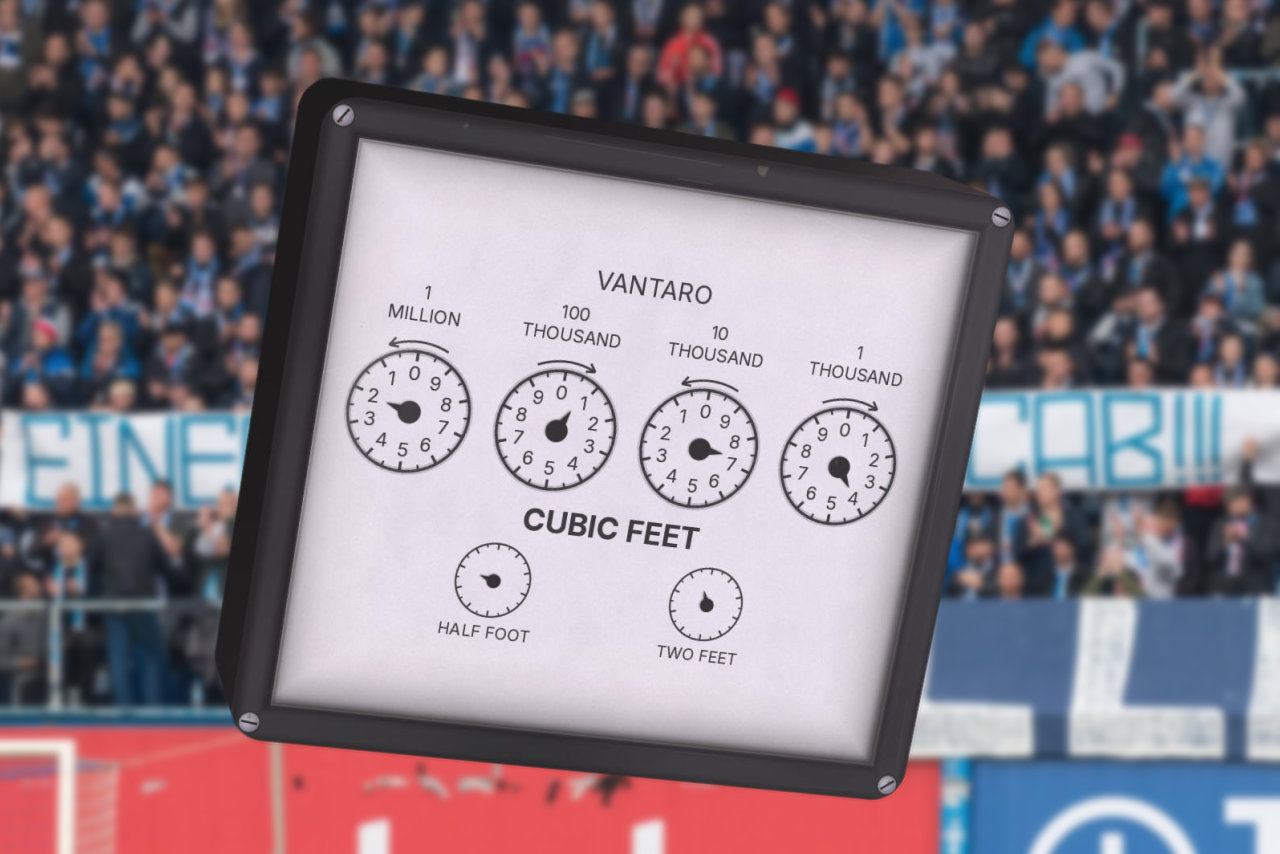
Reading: 207400; ft³
